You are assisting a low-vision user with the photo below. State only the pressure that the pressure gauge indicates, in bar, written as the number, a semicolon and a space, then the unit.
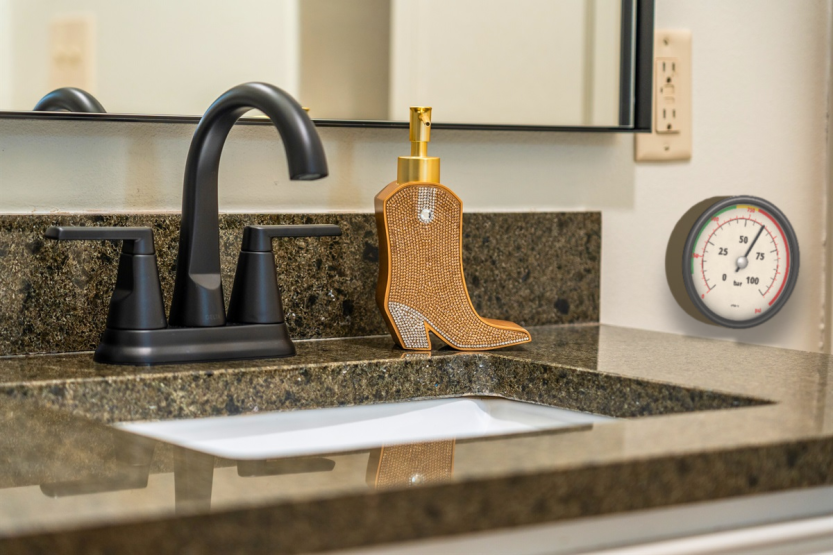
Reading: 60; bar
